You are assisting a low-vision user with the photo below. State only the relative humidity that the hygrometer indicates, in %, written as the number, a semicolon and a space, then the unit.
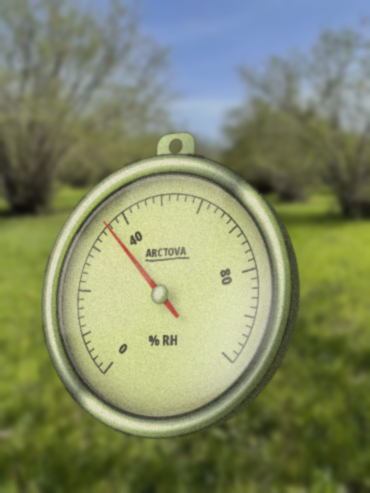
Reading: 36; %
